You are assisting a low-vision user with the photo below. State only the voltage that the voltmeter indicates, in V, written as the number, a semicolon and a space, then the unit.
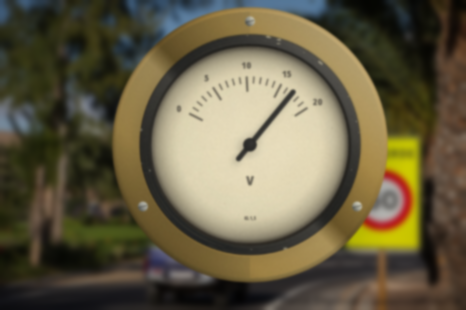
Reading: 17; V
